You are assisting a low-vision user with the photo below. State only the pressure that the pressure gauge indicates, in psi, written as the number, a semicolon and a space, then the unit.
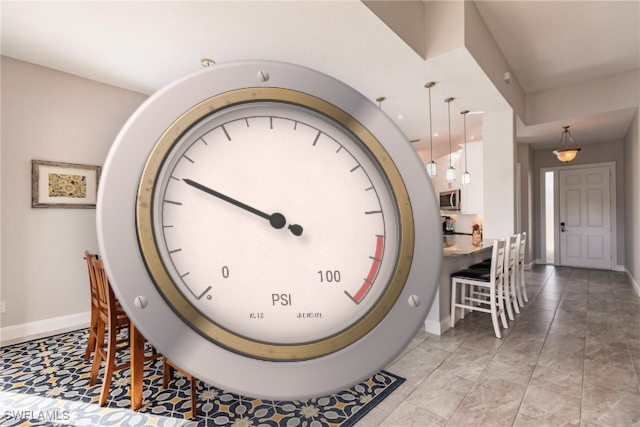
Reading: 25; psi
